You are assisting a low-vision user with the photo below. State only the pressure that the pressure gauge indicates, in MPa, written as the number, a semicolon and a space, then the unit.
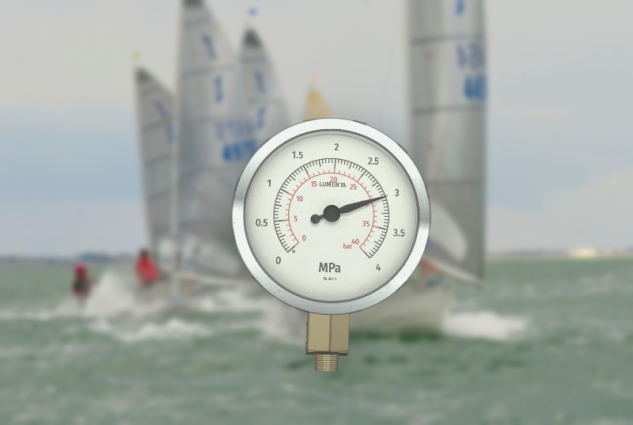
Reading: 3; MPa
